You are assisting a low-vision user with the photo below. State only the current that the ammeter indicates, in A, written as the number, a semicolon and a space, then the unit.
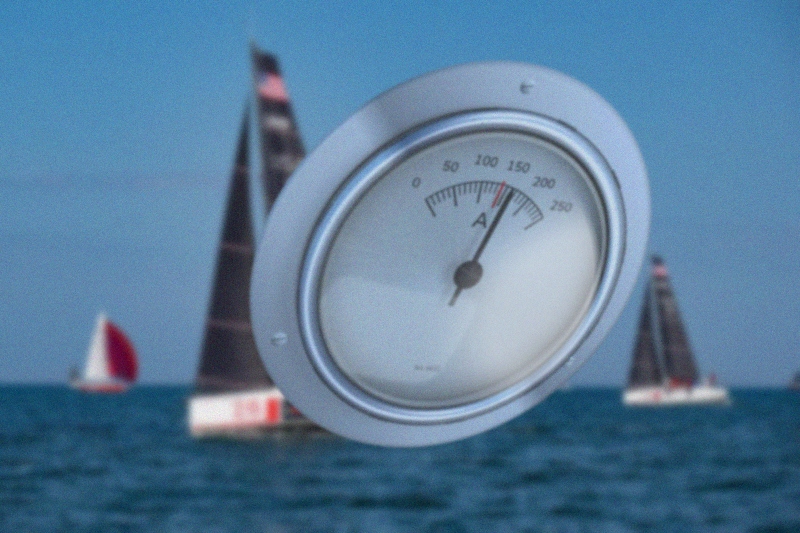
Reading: 150; A
